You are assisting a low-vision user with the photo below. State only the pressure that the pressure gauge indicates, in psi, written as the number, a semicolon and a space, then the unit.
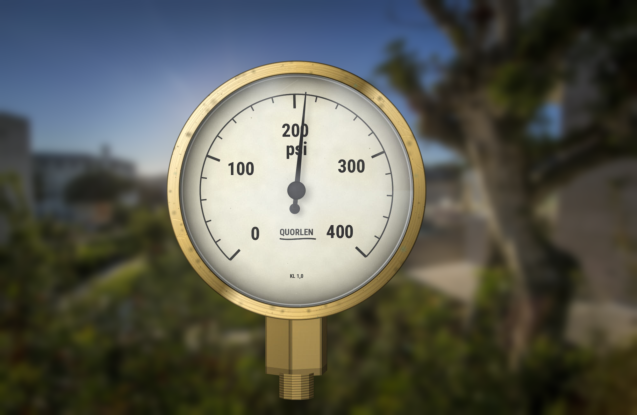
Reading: 210; psi
